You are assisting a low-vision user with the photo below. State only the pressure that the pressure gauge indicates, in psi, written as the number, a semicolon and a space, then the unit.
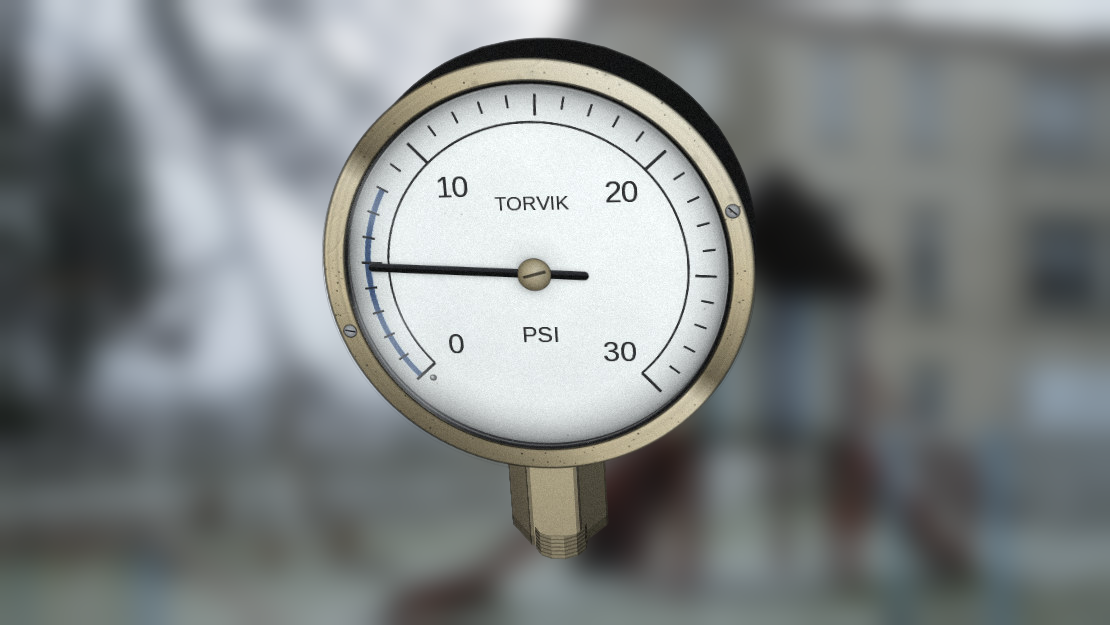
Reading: 5; psi
